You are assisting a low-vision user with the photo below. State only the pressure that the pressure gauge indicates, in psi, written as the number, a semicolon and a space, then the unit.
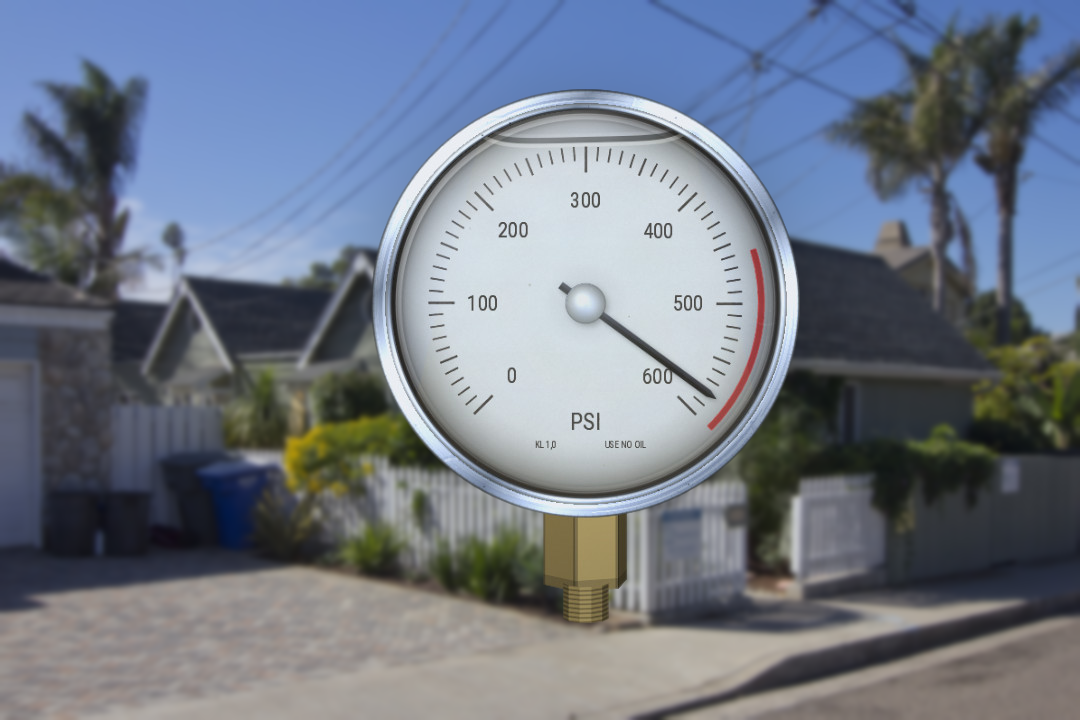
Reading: 580; psi
